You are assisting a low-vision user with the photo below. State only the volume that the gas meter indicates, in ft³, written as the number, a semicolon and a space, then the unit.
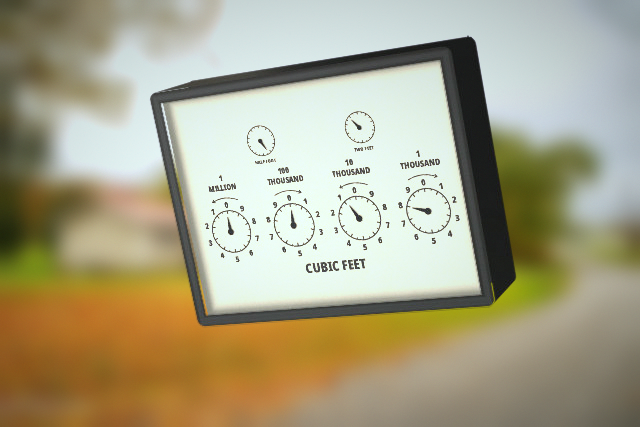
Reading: 800; ft³
